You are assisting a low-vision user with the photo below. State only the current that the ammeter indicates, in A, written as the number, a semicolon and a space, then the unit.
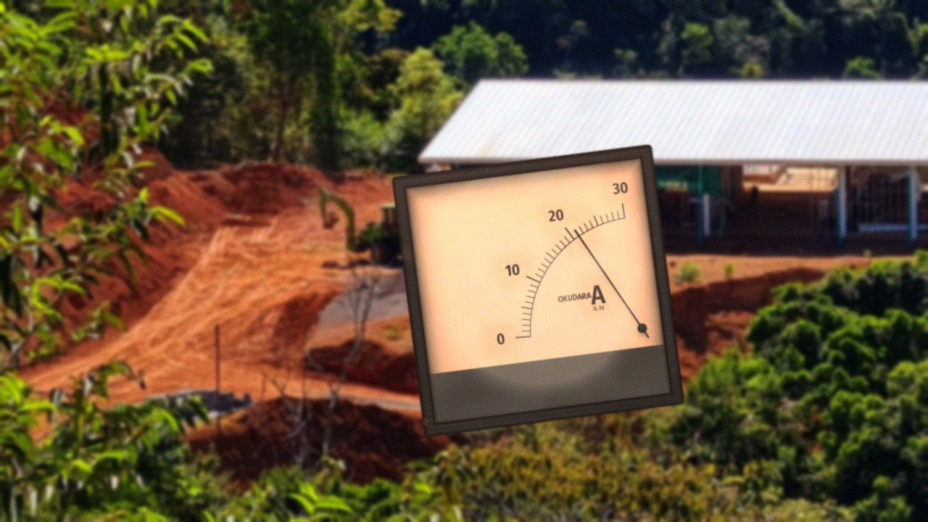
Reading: 21; A
